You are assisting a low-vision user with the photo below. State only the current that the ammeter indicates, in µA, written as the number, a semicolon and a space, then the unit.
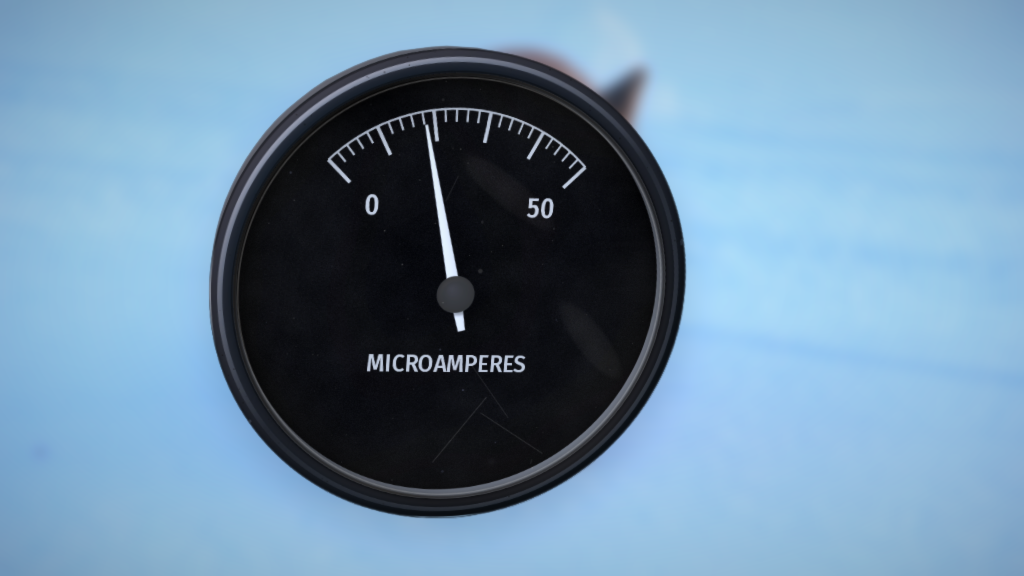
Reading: 18; µA
